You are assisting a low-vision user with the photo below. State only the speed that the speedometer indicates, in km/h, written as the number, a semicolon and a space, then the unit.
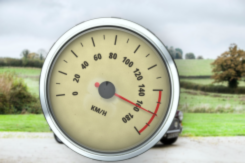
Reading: 160; km/h
